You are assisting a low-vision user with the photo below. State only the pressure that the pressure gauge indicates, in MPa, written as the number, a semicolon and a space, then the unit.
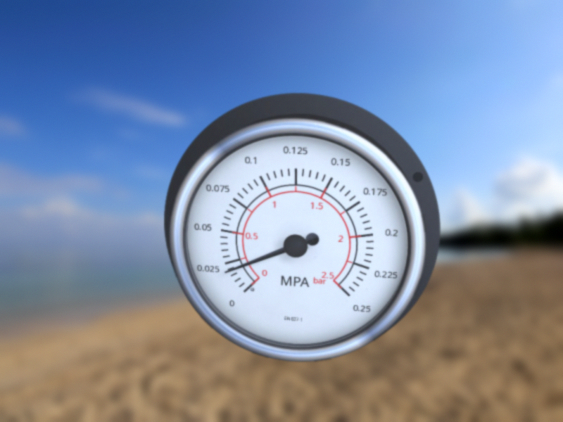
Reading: 0.02; MPa
